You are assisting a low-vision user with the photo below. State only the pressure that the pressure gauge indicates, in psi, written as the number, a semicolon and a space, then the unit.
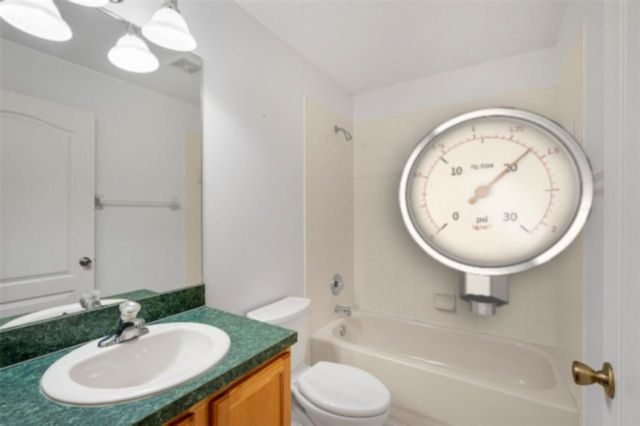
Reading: 20; psi
